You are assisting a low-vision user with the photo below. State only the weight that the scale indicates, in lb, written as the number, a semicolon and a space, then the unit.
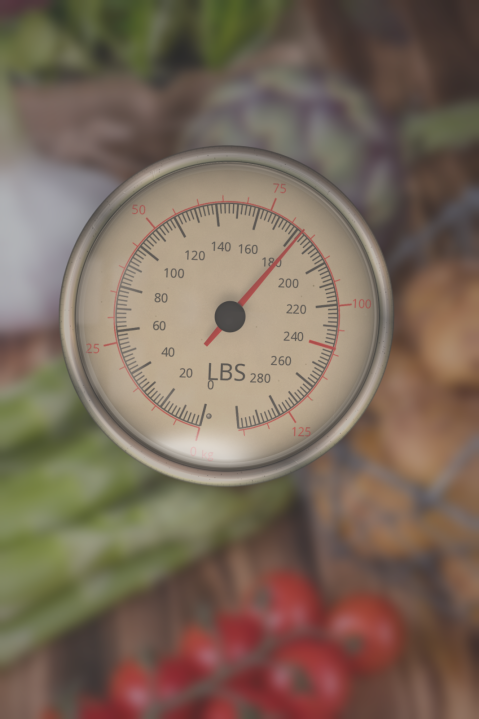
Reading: 182; lb
